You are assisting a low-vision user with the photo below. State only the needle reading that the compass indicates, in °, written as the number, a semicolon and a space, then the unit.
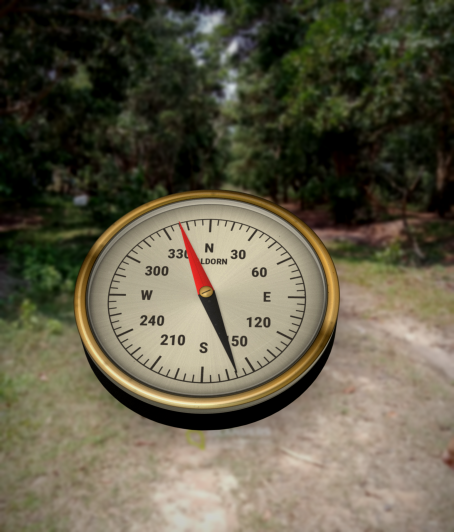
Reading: 340; °
